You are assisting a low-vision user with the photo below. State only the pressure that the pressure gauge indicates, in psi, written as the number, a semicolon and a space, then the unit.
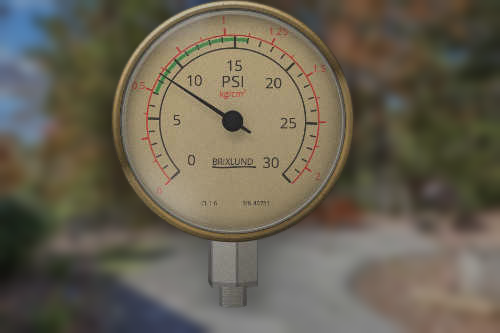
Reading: 8.5; psi
